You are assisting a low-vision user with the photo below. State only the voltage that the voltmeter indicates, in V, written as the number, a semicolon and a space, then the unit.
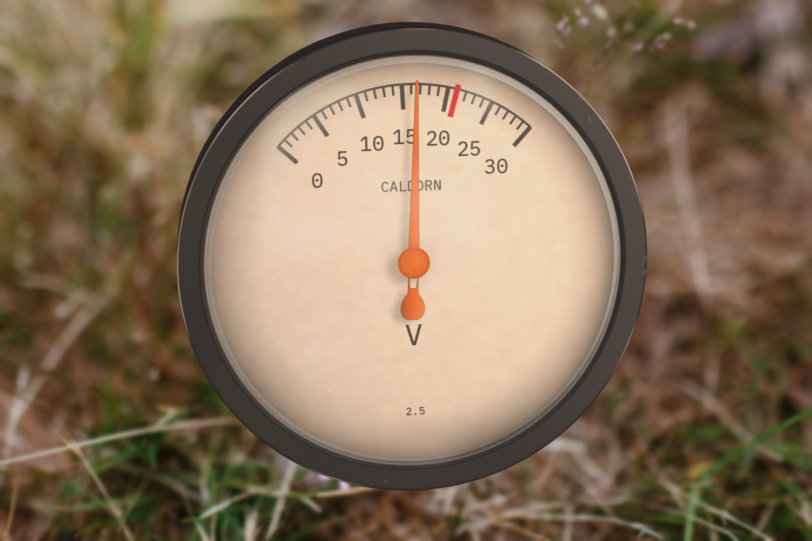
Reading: 16.5; V
